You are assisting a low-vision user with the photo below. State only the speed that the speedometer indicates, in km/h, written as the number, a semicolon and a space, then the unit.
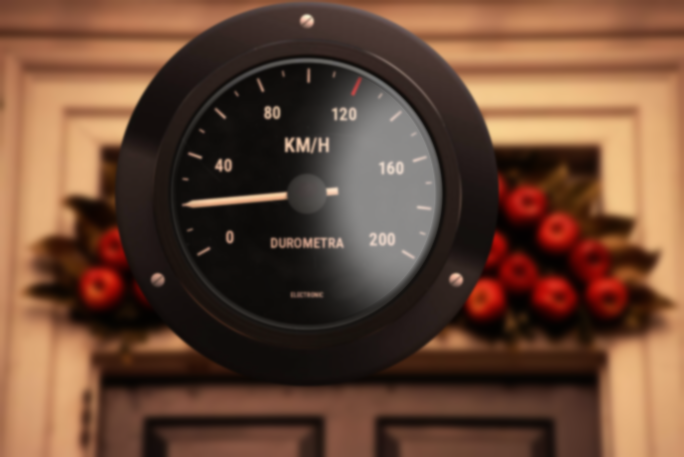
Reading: 20; km/h
